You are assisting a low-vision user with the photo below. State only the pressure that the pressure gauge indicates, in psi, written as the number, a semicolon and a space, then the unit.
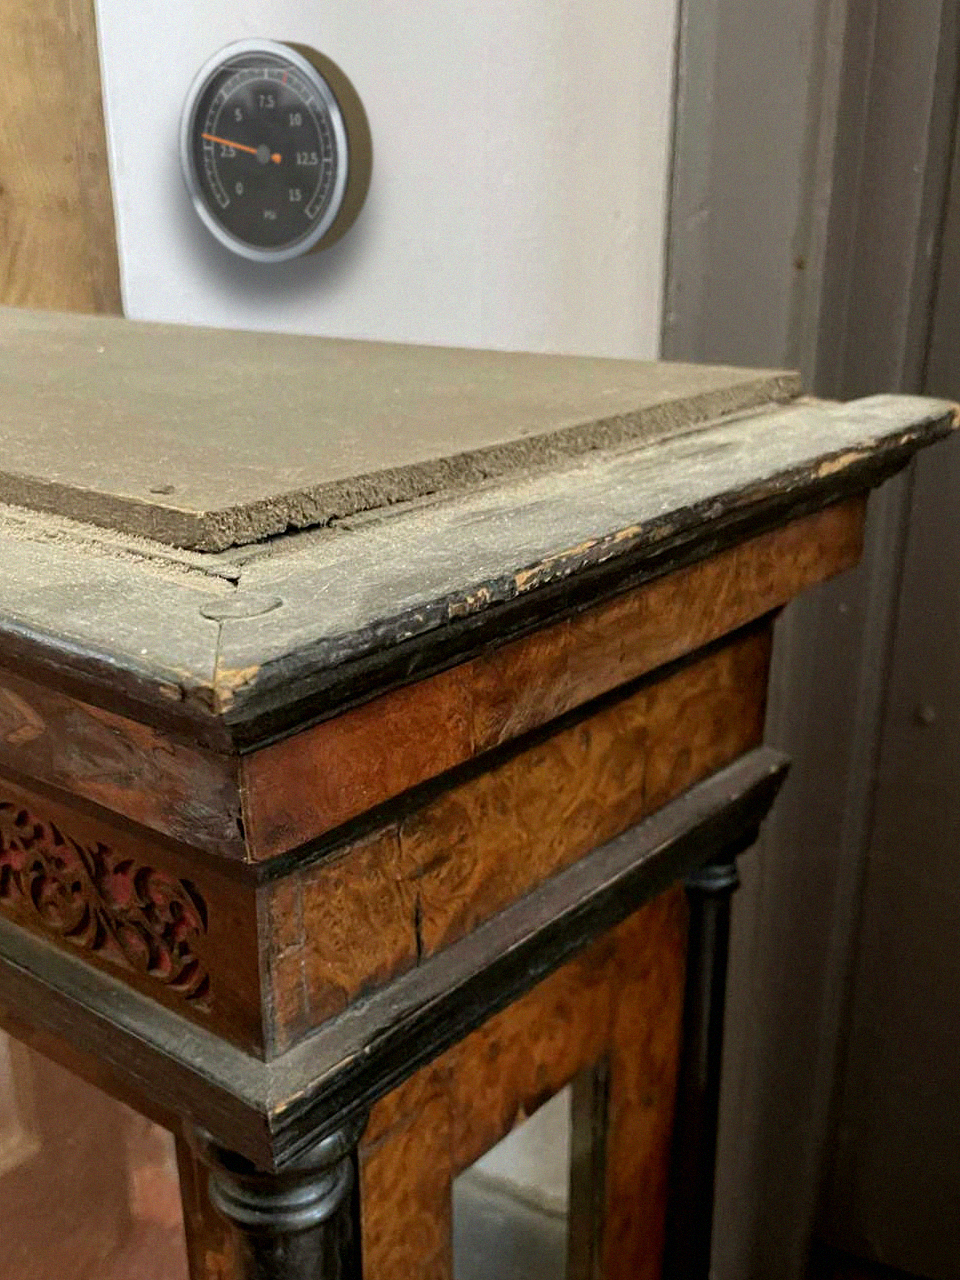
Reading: 3; psi
